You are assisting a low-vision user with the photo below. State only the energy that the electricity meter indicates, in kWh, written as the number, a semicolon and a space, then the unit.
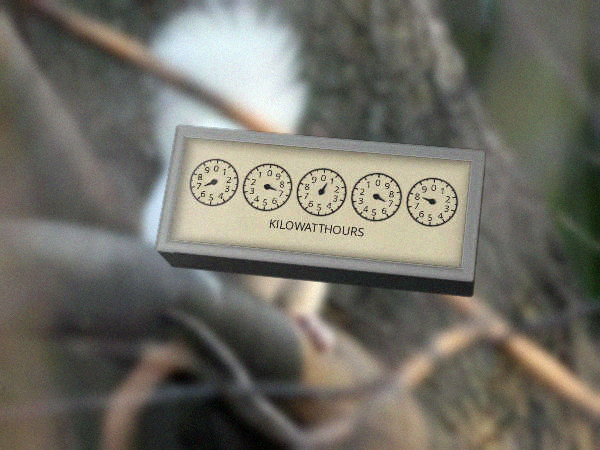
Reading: 67068; kWh
